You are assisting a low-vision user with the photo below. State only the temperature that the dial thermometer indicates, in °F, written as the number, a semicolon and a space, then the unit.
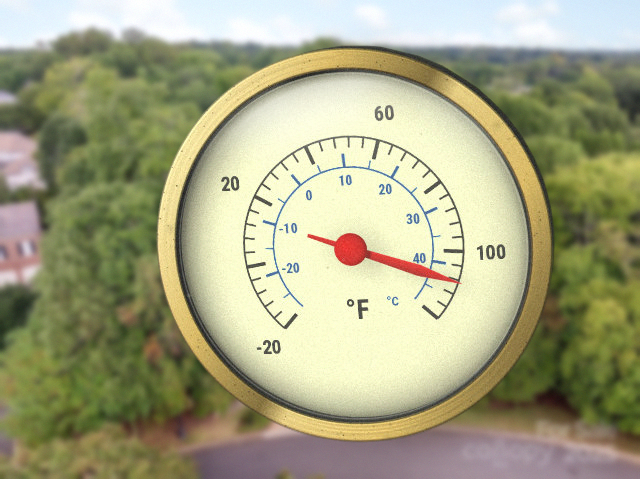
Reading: 108; °F
